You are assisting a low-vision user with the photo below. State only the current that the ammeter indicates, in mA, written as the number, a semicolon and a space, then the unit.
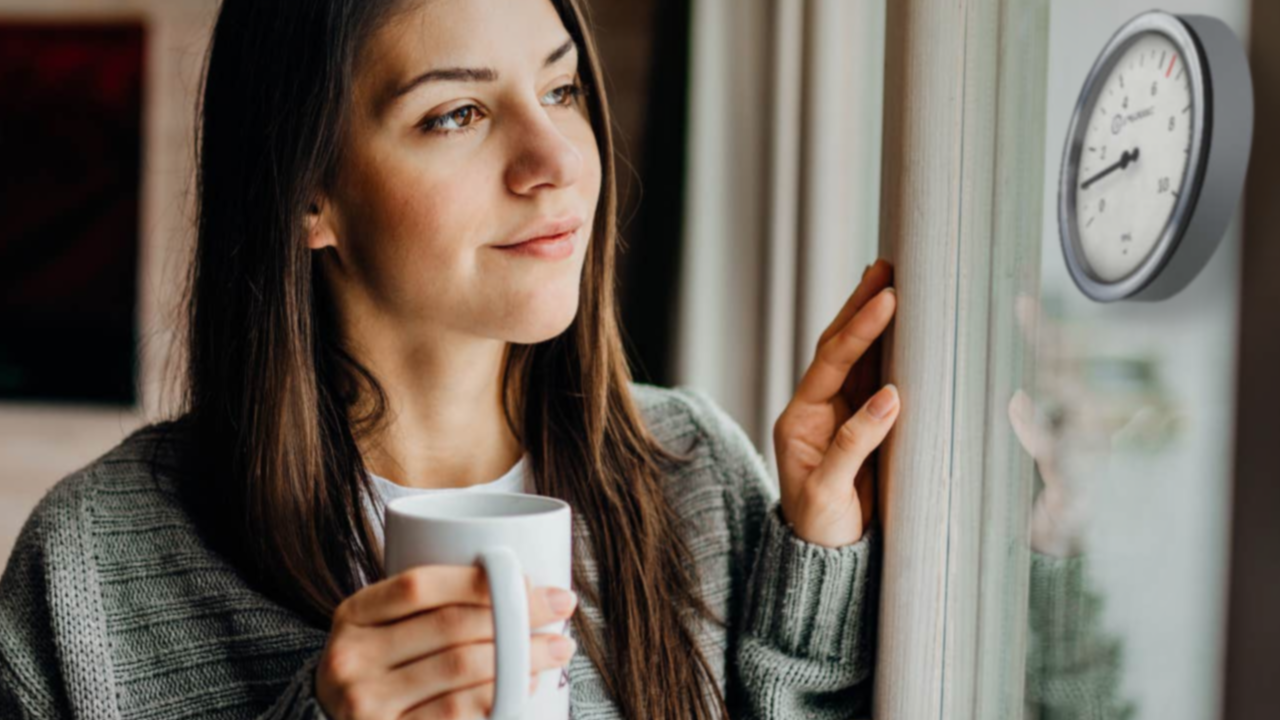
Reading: 1; mA
